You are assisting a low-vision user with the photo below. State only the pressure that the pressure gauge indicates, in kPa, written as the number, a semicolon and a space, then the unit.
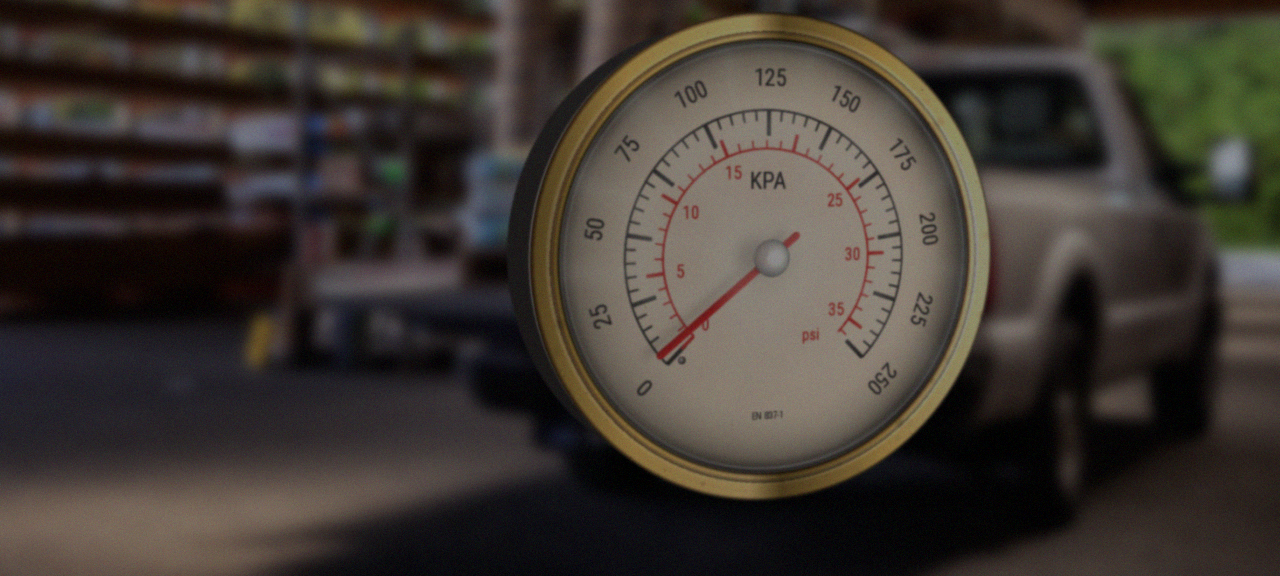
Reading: 5; kPa
